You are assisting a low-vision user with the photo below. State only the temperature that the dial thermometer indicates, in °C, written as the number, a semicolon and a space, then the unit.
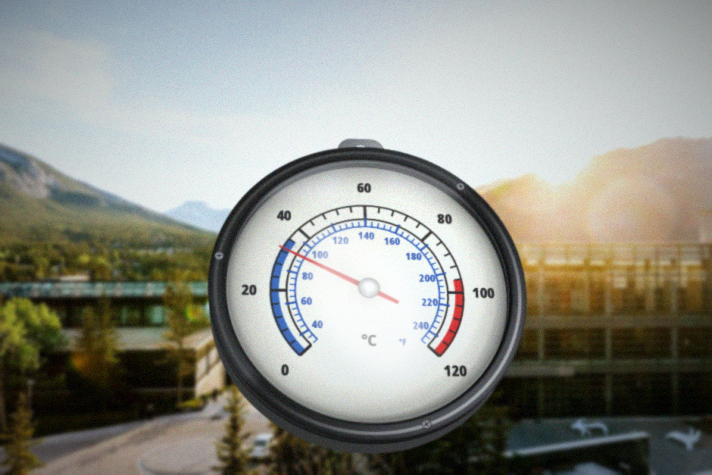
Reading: 32; °C
